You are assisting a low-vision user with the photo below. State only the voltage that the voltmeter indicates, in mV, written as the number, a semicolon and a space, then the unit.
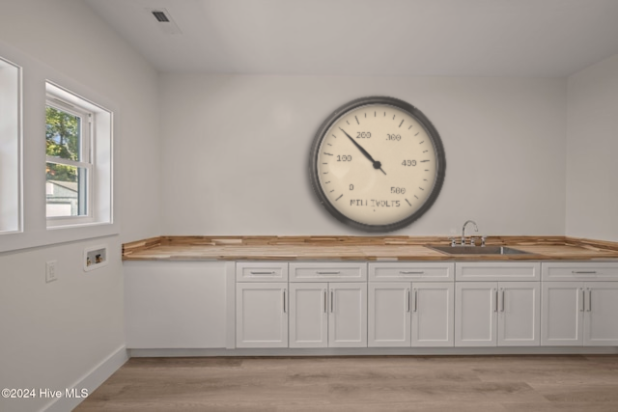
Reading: 160; mV
